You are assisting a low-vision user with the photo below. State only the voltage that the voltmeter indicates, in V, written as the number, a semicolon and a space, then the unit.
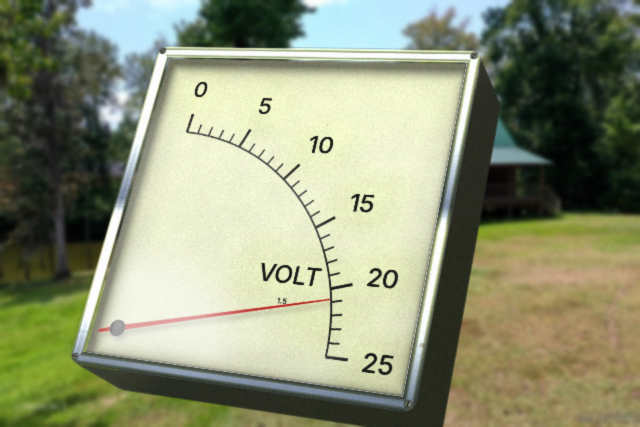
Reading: 21; V
